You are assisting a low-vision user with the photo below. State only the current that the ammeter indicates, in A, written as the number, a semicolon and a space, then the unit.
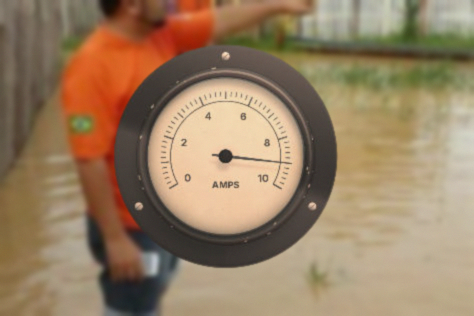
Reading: 9; A
